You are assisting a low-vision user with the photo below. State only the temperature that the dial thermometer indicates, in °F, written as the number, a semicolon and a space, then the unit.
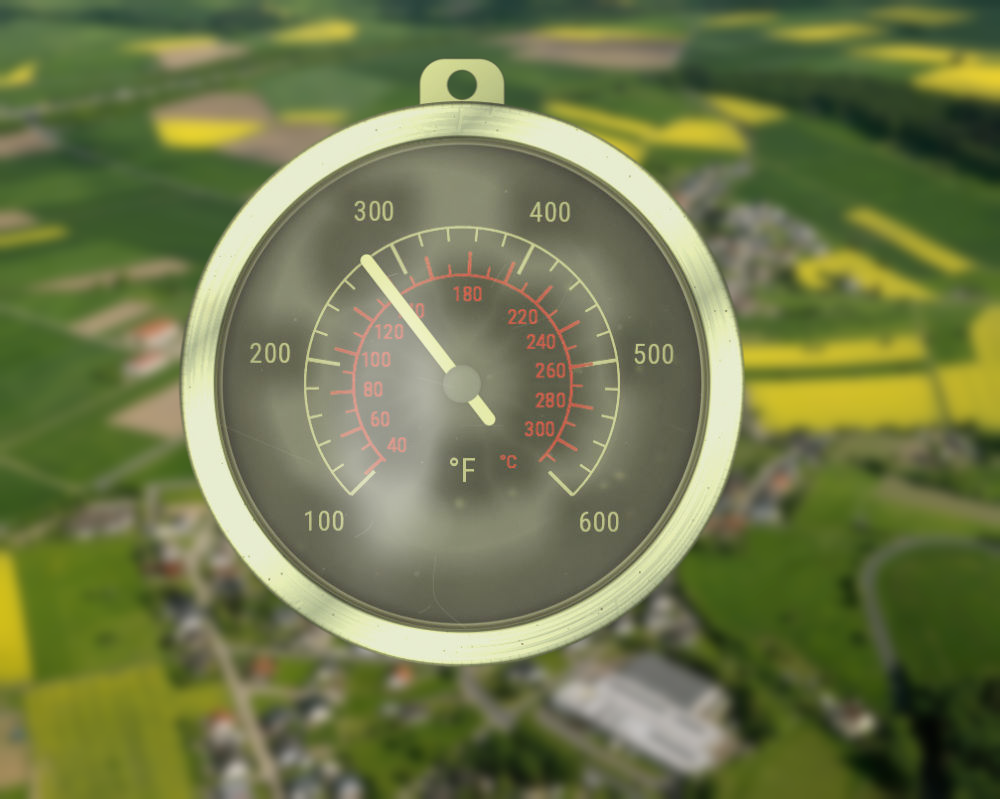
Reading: 280; °F
